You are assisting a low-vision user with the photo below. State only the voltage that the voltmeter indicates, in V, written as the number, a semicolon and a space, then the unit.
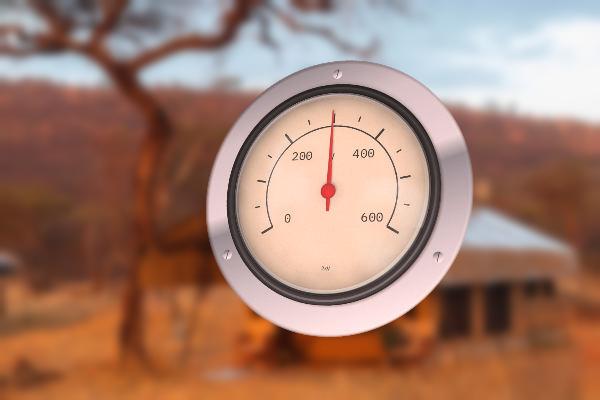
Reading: 300; V
